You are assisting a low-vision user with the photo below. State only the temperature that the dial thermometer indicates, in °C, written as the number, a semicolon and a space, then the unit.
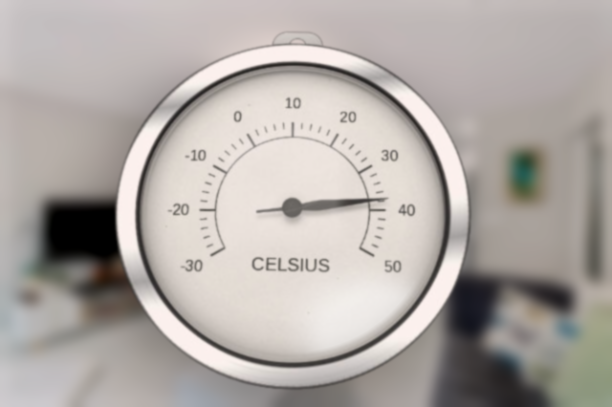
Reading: 38; °C
